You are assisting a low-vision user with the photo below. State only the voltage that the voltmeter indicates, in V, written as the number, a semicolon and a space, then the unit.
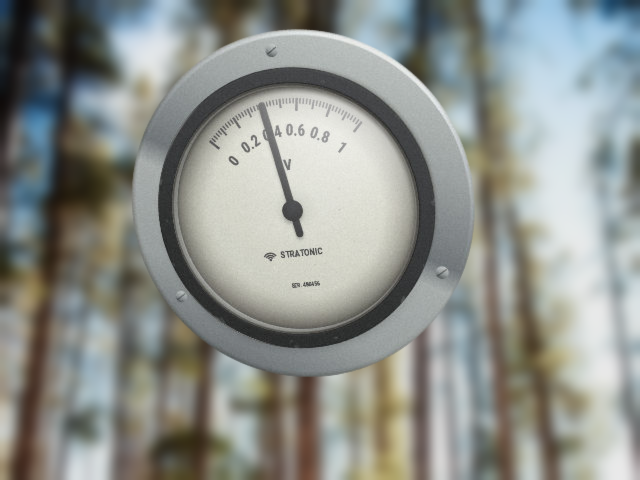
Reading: 0.4; V
